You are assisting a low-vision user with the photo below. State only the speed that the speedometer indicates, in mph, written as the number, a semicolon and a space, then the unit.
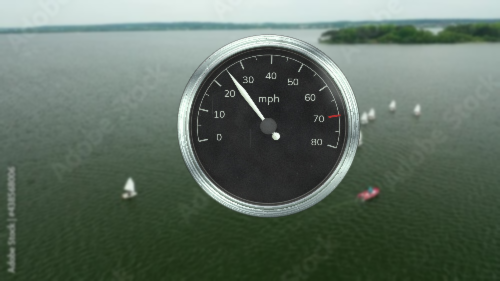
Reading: 25; mph
